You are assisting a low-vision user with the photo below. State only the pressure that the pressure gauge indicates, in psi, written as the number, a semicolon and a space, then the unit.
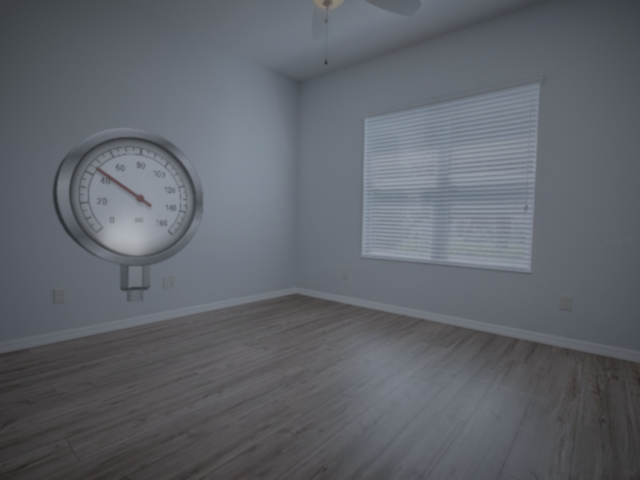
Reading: 45; psi
